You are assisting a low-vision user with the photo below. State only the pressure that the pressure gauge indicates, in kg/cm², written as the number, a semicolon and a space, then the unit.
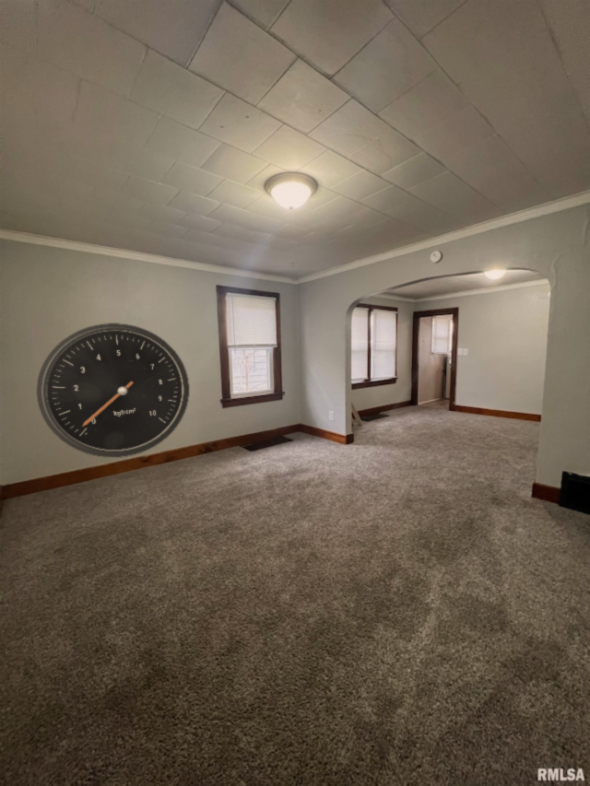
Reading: 0.2; kg/cm²
